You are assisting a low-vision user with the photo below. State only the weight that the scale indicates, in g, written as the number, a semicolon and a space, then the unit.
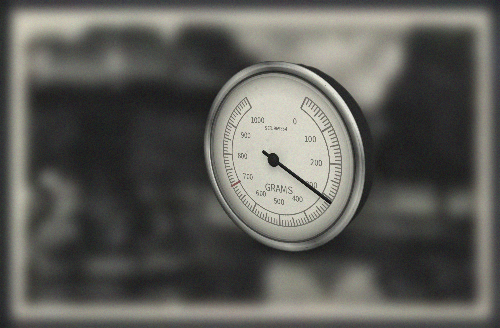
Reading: 300; g
